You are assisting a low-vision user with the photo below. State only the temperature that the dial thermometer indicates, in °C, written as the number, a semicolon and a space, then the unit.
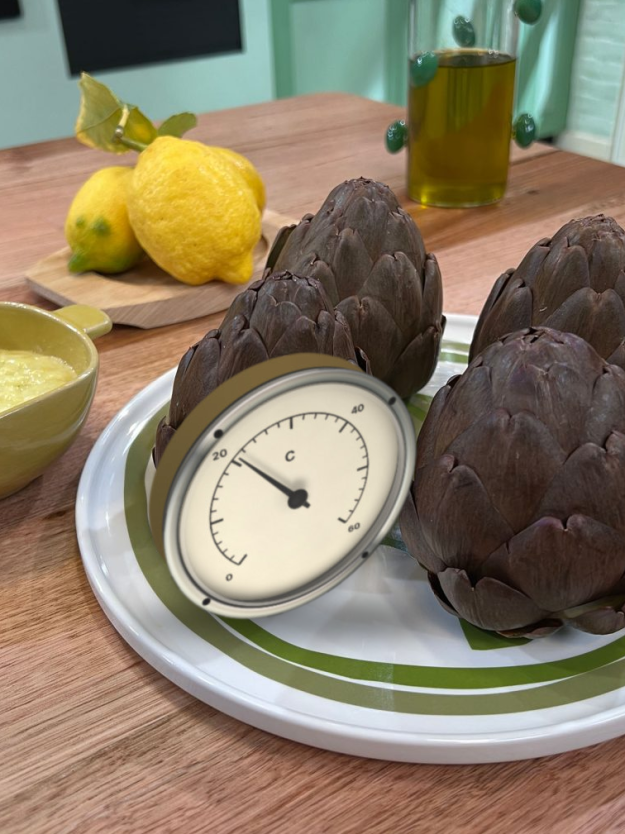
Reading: 21; °C
